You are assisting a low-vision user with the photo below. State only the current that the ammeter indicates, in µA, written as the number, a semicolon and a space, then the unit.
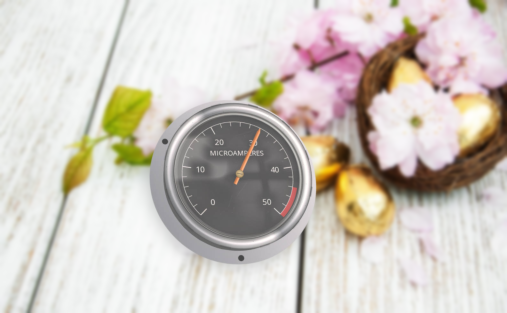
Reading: 30; µA
